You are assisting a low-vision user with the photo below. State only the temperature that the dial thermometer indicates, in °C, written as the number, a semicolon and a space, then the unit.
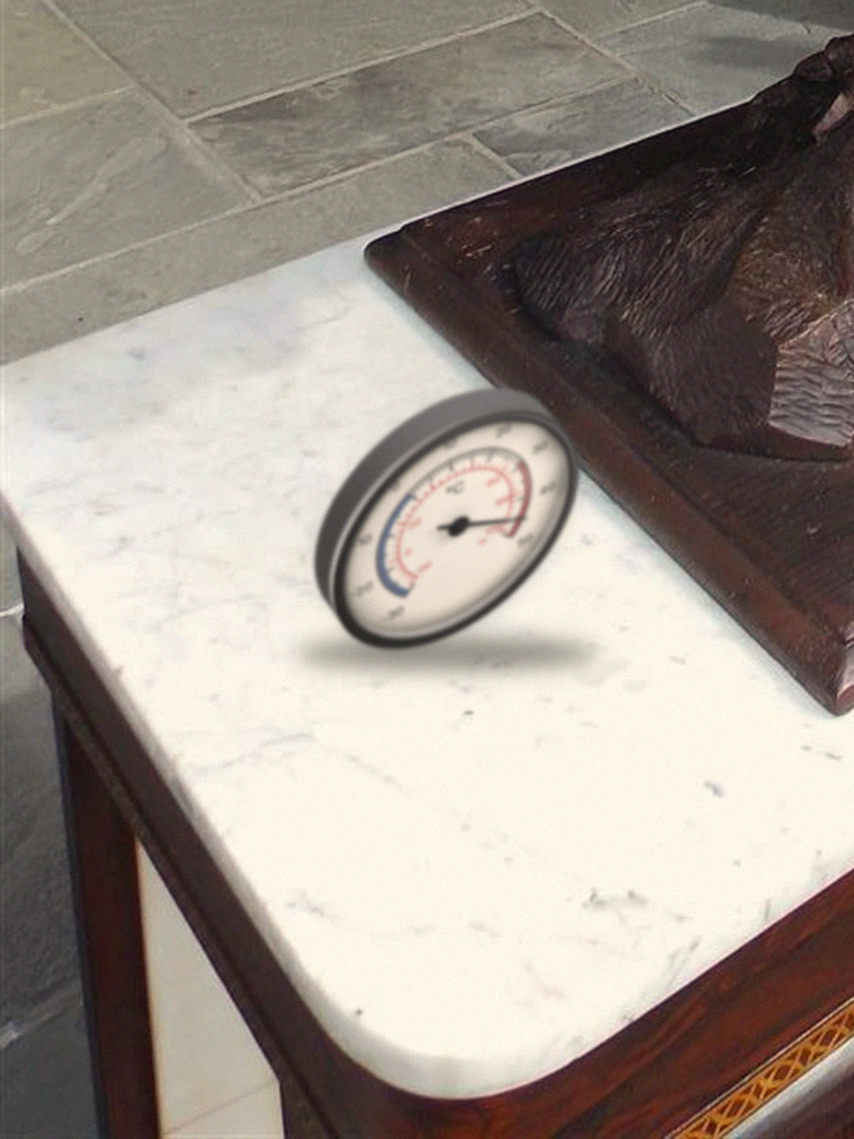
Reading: 45; °C
